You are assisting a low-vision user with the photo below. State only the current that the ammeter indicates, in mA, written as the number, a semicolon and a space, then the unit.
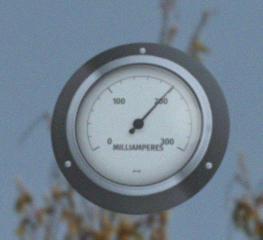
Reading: 200; mA
